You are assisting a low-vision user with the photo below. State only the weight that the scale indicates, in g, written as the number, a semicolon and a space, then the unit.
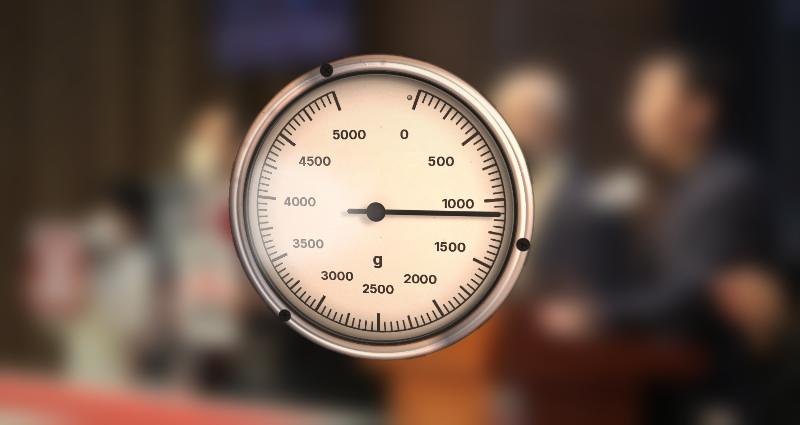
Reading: 1100; g
